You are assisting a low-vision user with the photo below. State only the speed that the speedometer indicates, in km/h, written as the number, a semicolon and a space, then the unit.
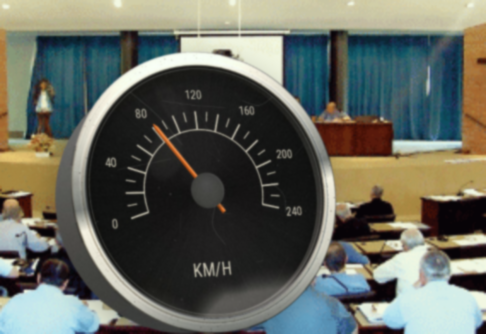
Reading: 80; km/h
